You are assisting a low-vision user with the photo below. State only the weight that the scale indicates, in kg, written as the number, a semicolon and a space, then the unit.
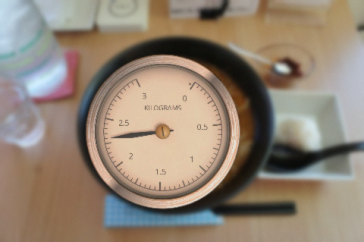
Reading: 2.3; kg
